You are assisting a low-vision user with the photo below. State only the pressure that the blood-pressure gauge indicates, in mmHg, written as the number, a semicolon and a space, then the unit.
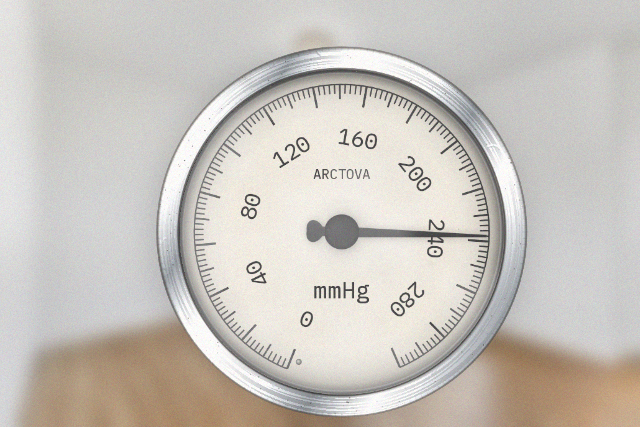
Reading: 238; mmHg
